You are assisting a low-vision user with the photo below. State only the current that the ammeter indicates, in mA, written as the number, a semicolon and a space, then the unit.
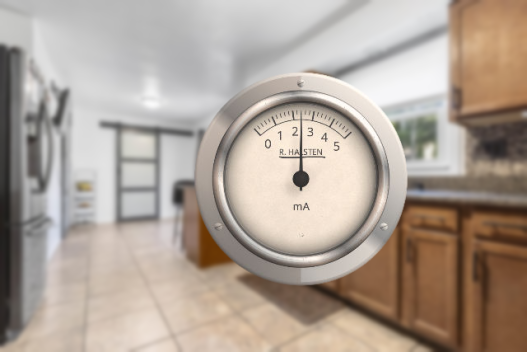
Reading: 2.4; mA
